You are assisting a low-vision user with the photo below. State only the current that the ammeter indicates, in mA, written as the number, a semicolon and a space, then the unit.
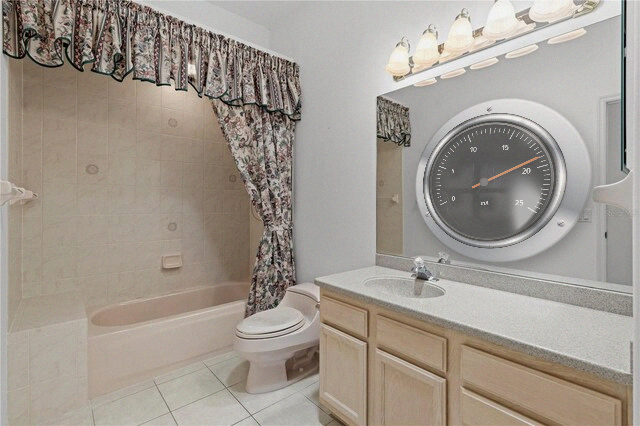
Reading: 19; mA
